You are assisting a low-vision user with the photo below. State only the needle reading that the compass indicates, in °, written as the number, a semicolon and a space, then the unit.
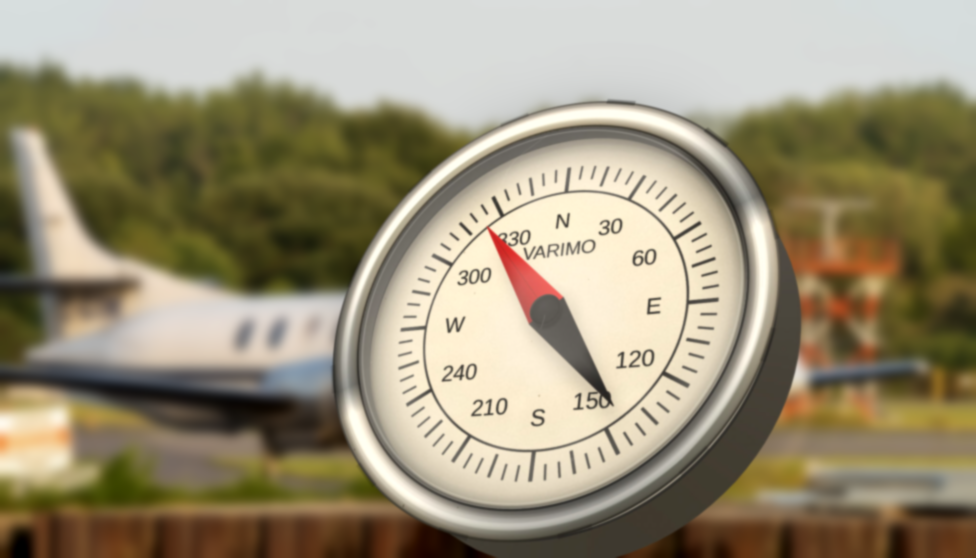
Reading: 322.5; °
